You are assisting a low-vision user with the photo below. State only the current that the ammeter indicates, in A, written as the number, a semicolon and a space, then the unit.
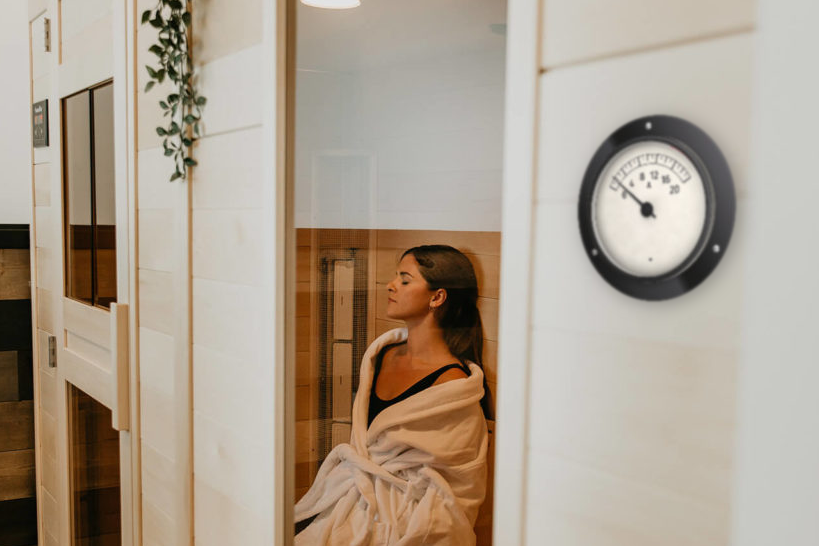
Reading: 2; A
